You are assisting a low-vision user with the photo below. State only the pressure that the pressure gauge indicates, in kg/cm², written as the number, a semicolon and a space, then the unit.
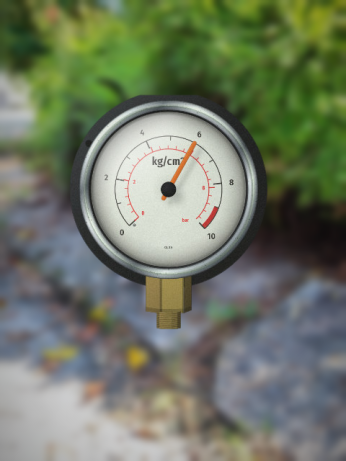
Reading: 6; kg/cm²
